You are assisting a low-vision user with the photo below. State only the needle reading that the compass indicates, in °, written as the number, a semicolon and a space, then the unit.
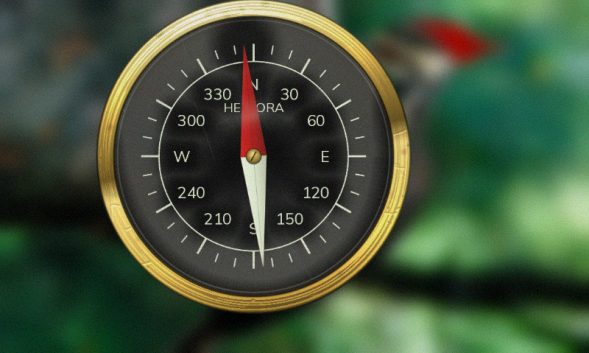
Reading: 355; °
